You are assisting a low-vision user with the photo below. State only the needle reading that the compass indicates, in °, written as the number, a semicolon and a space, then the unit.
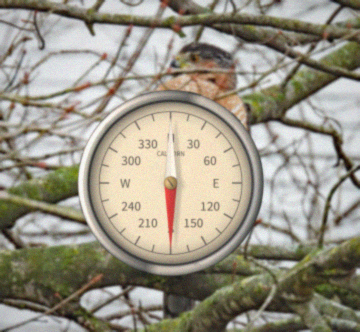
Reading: 180; °
